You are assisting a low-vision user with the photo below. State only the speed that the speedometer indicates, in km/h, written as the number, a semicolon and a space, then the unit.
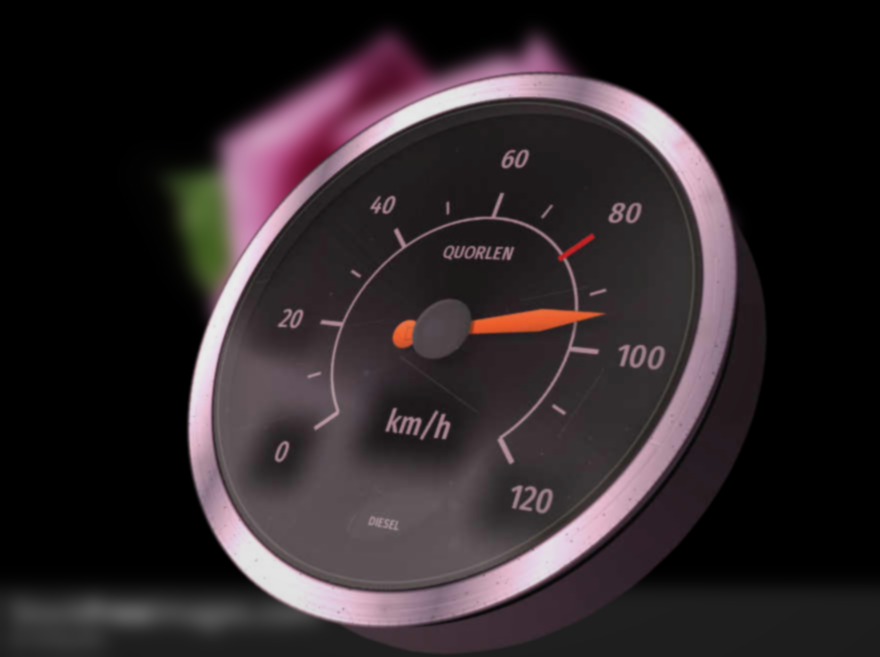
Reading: 95; km/h
